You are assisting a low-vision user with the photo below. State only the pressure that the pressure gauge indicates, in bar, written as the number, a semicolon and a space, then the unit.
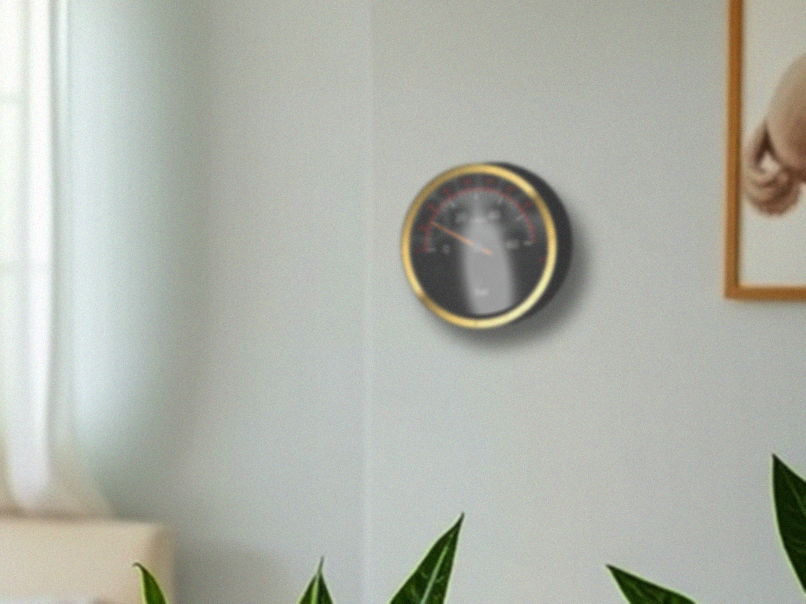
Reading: 10; bar
